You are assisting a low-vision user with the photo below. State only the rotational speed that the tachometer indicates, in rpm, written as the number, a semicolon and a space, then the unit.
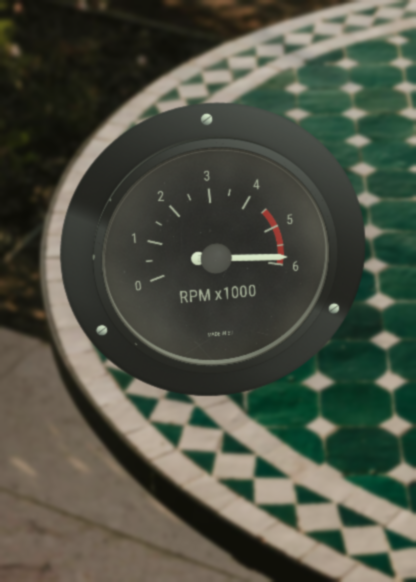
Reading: 5750; rpm
